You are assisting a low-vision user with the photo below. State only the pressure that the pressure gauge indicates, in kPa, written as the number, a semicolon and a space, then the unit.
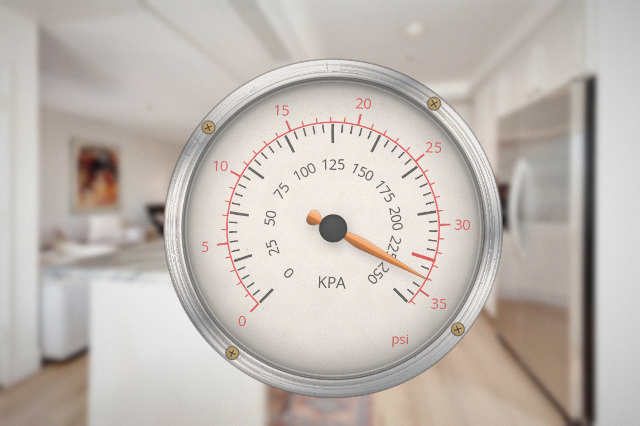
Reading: 235; kPa
